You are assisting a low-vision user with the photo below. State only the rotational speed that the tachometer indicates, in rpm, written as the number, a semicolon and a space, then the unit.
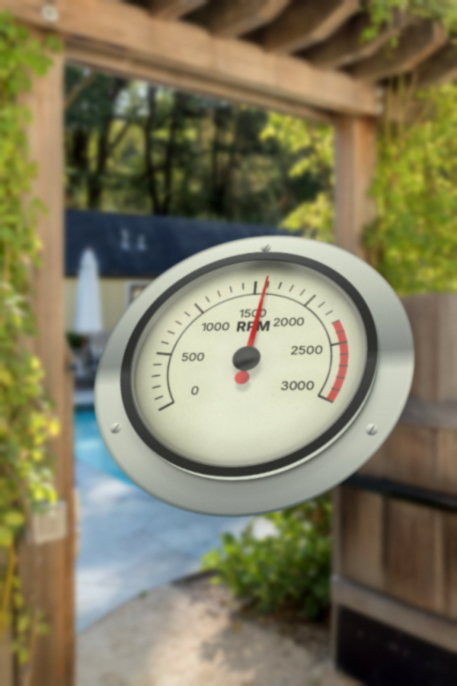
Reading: 1600; rpm
